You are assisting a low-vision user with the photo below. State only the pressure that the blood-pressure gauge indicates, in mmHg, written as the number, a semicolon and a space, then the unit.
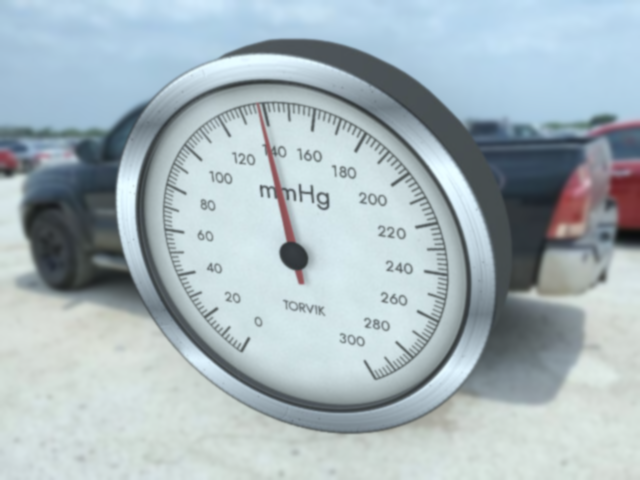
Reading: 140; mmHg
